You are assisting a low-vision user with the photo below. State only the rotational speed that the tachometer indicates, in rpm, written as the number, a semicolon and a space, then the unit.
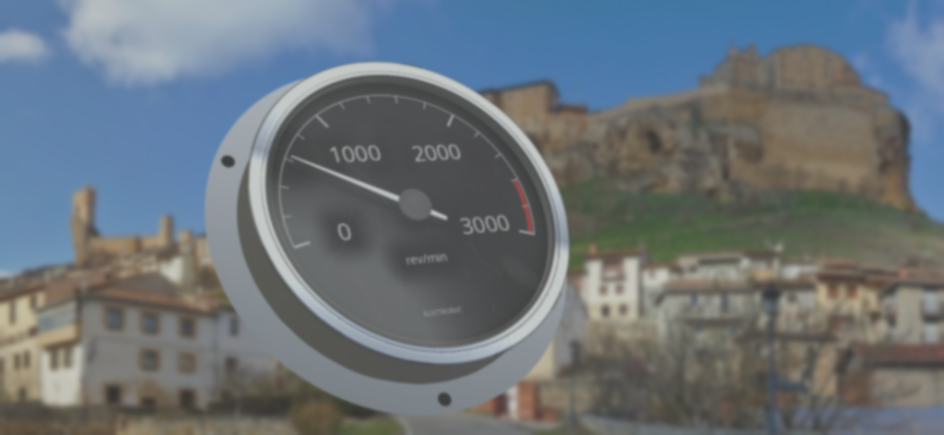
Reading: 600; rpm
